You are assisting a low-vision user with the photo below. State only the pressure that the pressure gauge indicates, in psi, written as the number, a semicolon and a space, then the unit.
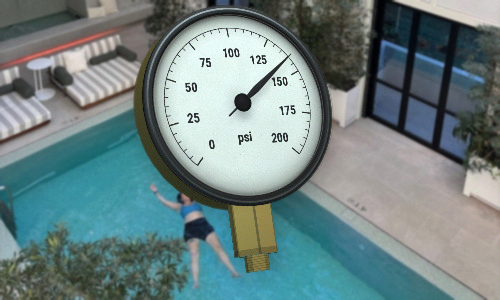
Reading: 140; psi
